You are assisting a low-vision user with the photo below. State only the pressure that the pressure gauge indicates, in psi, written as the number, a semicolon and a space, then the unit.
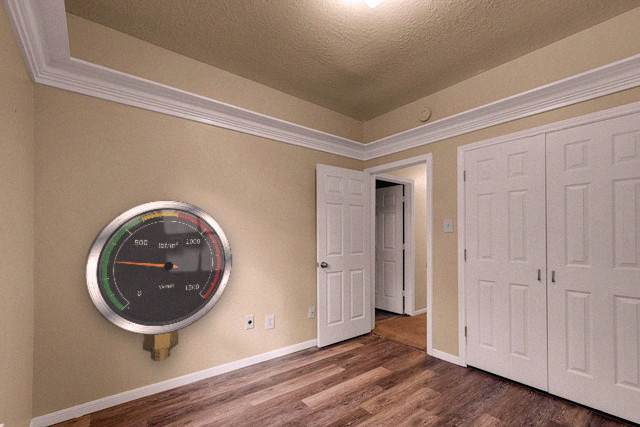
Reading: 300; psi
